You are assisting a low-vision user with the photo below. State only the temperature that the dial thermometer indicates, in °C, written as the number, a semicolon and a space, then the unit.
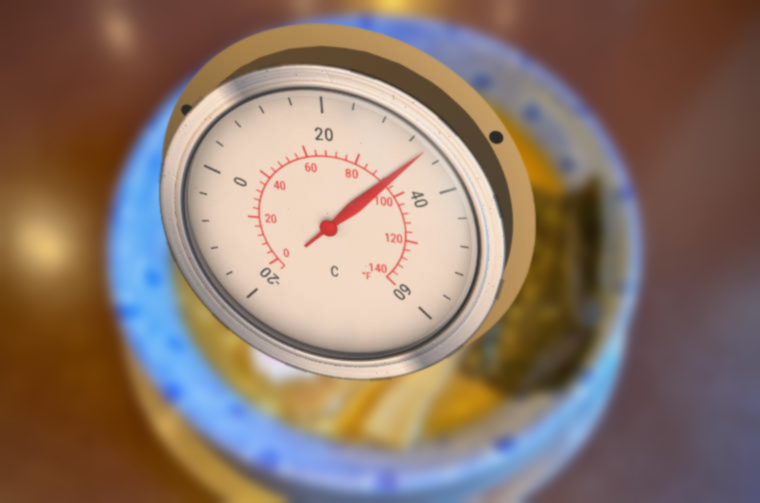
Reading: 34; °C
